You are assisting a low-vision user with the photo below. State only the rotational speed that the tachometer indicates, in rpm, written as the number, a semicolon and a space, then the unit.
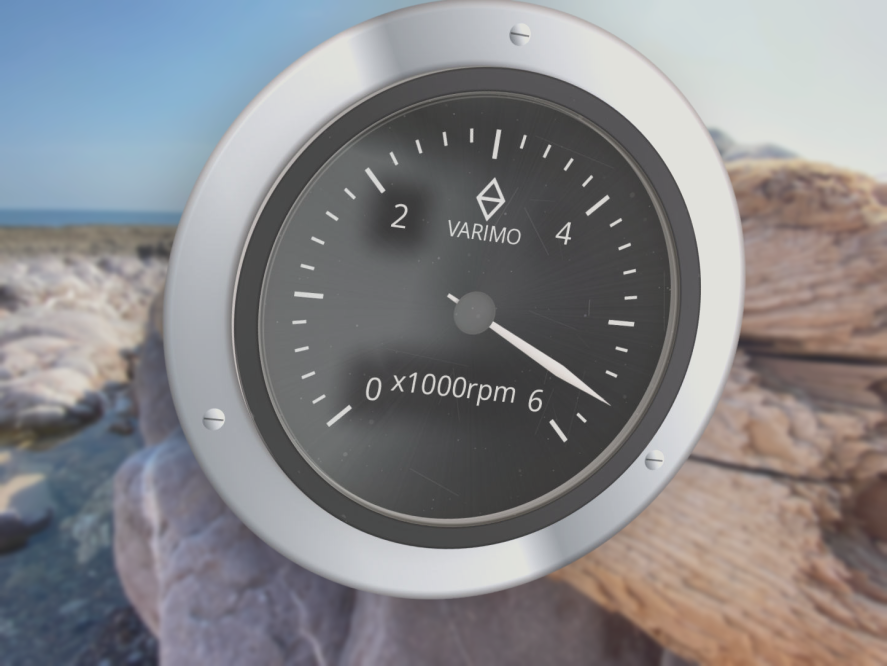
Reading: 5600; rpm
